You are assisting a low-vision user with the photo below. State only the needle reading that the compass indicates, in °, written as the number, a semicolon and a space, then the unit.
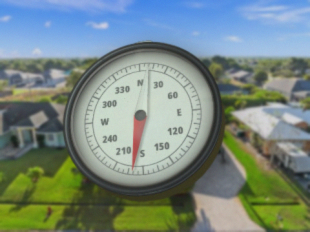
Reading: 190; °
